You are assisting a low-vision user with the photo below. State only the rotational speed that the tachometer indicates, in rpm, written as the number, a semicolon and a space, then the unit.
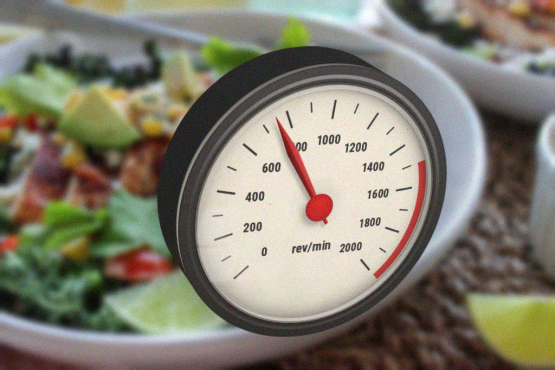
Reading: 750; rpm
